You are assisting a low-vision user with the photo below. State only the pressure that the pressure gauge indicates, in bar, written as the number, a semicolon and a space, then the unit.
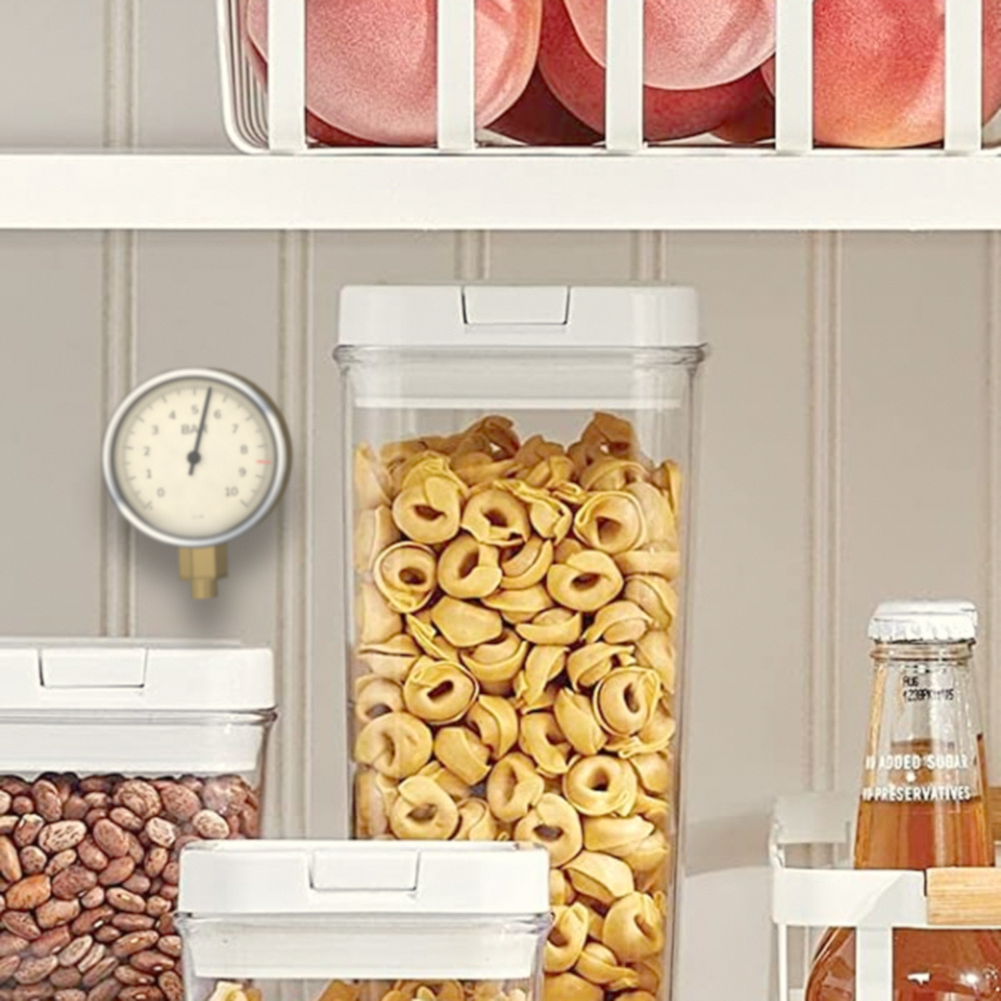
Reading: 5.5; bar
